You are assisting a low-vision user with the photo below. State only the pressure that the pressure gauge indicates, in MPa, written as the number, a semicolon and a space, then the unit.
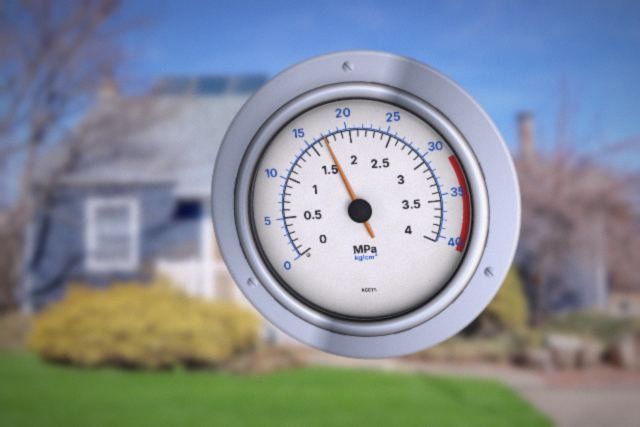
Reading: 1.7; MPa
